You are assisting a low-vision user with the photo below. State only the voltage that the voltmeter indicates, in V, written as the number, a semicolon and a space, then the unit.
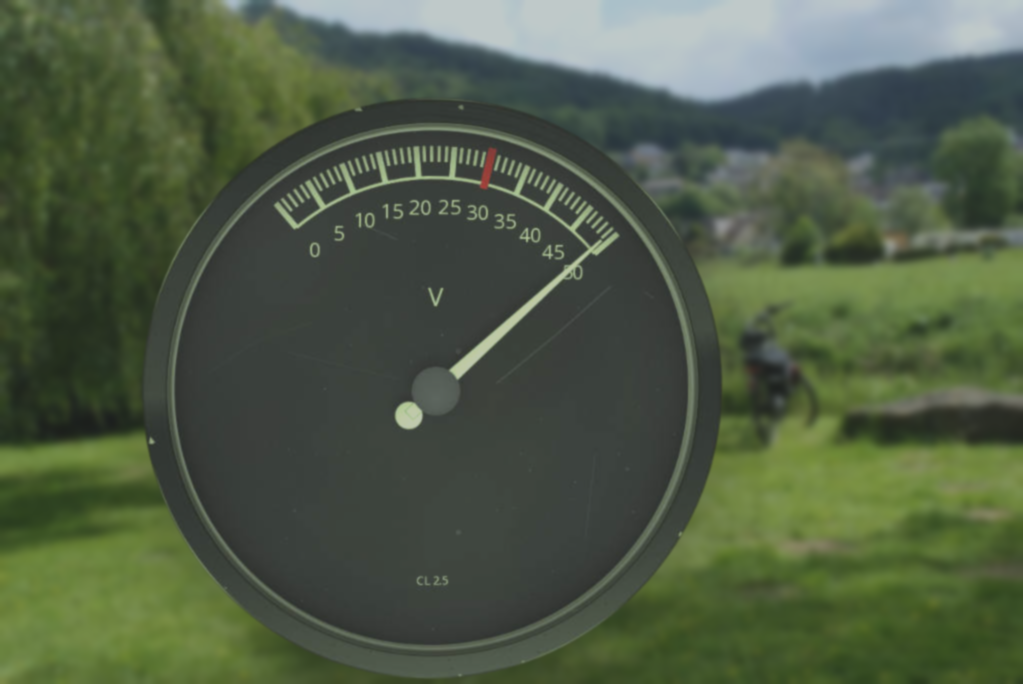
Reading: 49; V
